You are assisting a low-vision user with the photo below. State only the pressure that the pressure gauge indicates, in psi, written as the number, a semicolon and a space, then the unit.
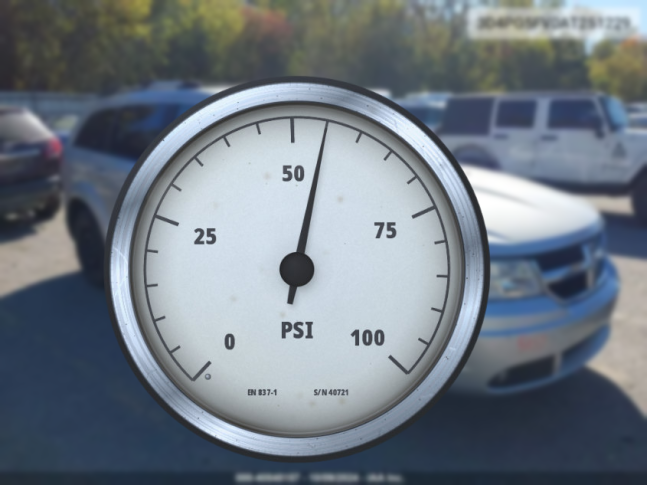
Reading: 55; psi
